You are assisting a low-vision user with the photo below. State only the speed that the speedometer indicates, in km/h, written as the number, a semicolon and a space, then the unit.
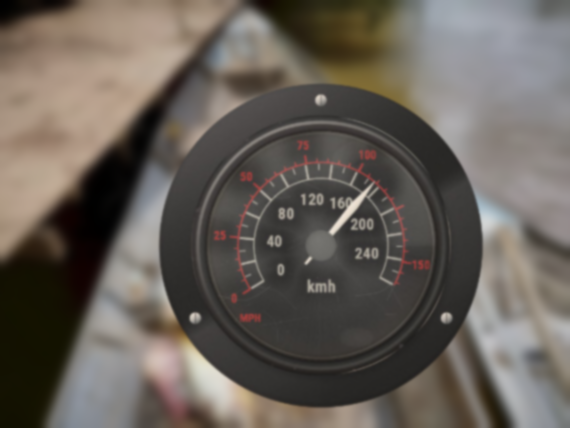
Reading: 175; km/h
